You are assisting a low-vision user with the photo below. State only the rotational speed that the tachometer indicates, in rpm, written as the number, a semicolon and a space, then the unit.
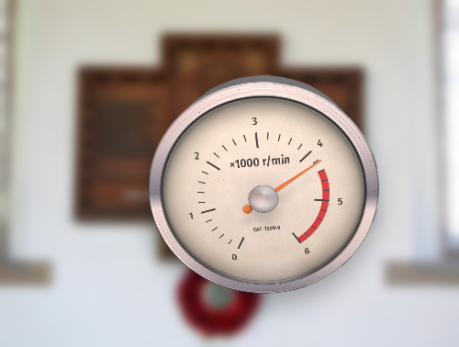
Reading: 4200; rpm
